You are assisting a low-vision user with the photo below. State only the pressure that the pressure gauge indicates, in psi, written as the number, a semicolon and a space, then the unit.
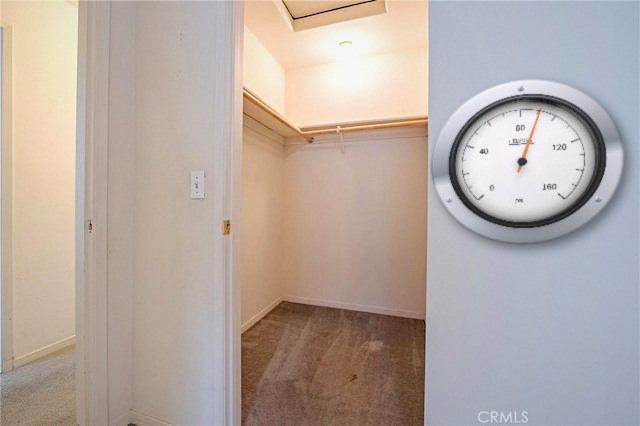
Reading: 90; psi
